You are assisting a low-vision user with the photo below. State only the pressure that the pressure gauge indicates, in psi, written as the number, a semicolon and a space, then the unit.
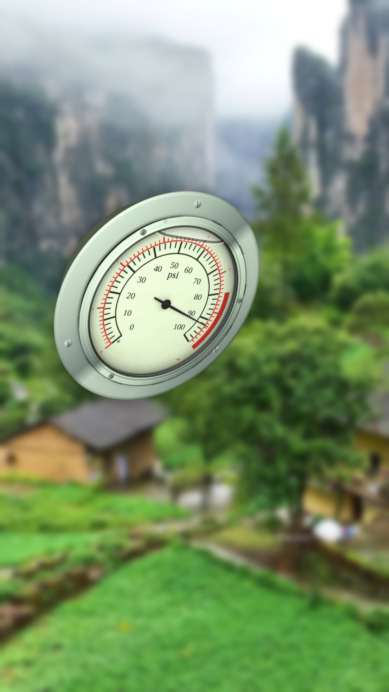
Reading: 92; psi
